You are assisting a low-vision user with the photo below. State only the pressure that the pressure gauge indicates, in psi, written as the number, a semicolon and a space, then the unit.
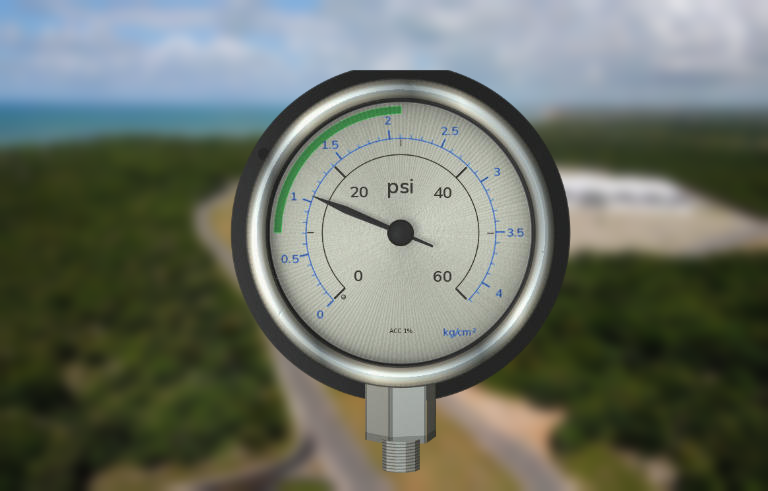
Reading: 15; psi
